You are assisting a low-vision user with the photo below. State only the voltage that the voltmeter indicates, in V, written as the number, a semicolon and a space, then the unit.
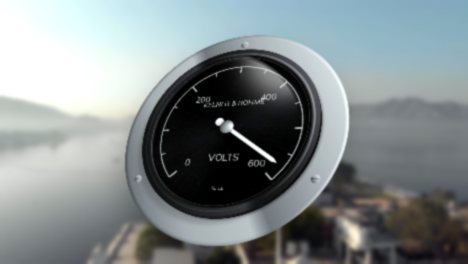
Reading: 575; V
